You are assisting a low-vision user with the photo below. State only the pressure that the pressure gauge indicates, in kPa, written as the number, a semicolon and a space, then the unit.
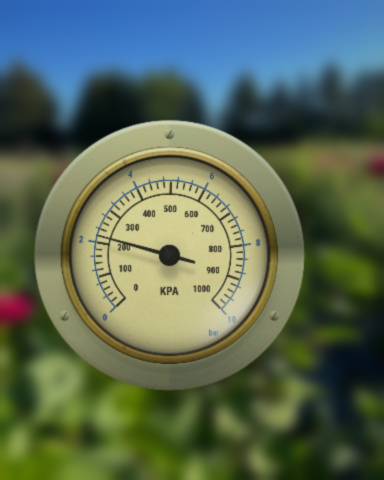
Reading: 220; kPa
